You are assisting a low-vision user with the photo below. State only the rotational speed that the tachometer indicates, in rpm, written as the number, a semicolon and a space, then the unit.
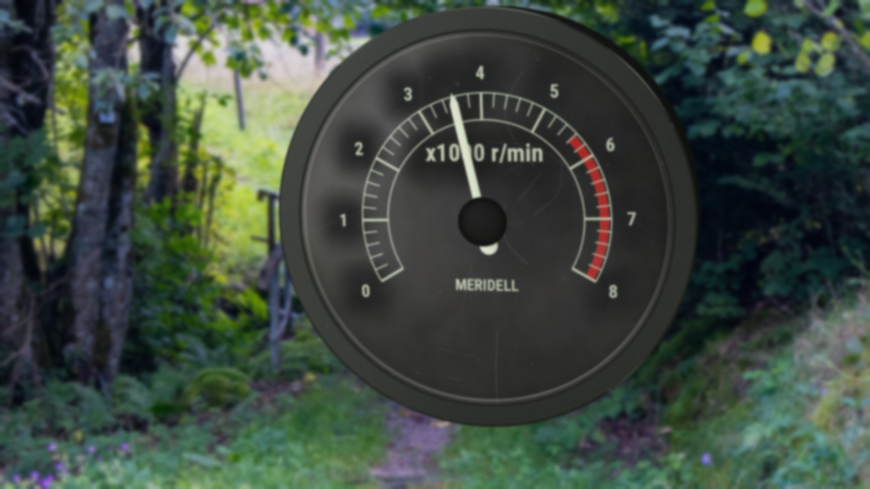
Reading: 3600; rpm
